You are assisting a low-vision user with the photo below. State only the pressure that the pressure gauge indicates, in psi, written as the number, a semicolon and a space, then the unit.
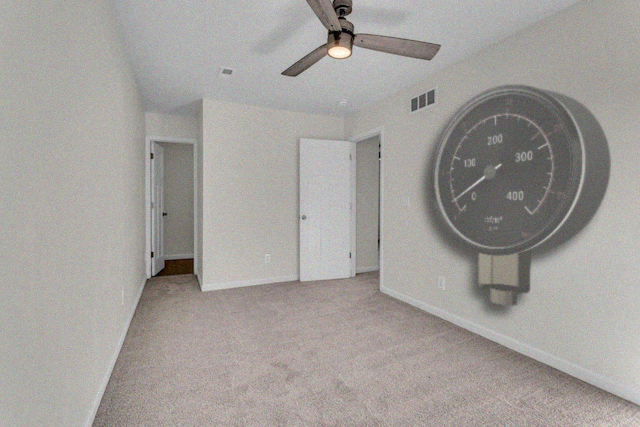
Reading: 20; psi
